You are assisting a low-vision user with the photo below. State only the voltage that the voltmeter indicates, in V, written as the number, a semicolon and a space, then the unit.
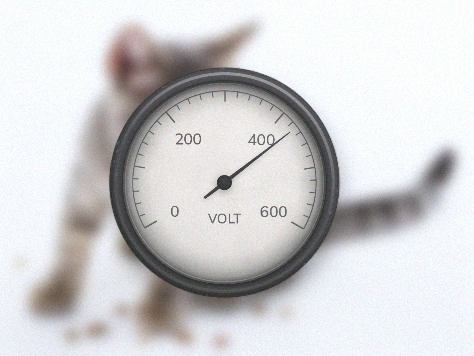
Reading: 430; V
